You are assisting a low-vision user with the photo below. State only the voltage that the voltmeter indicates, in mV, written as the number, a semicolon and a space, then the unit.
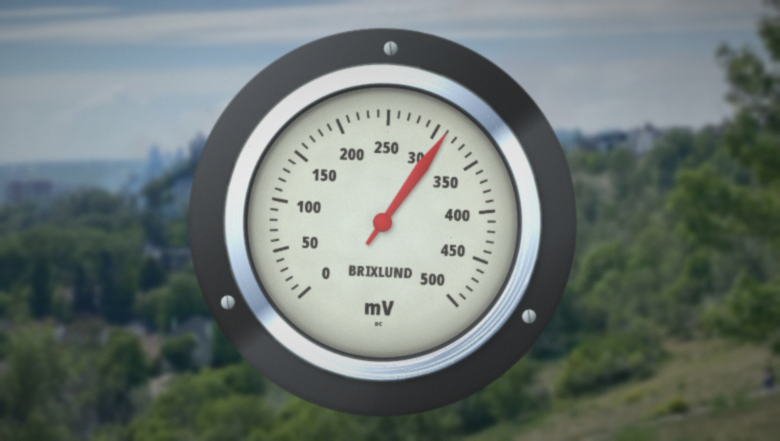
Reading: 310; mV
